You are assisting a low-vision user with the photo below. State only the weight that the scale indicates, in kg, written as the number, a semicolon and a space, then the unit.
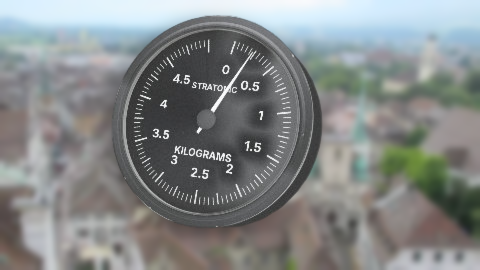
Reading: 0.25; kg
